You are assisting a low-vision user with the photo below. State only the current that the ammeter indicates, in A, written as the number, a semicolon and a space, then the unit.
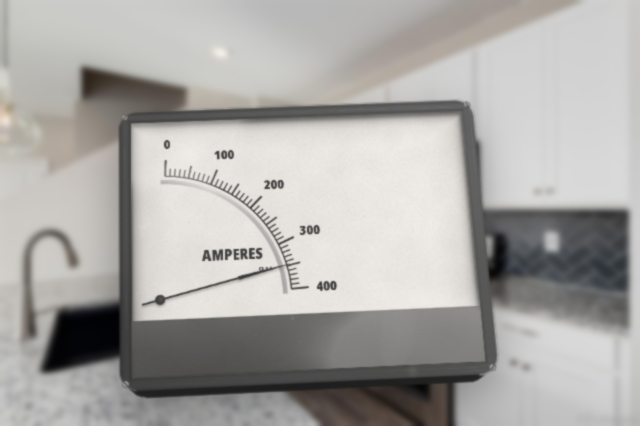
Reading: 350; A
